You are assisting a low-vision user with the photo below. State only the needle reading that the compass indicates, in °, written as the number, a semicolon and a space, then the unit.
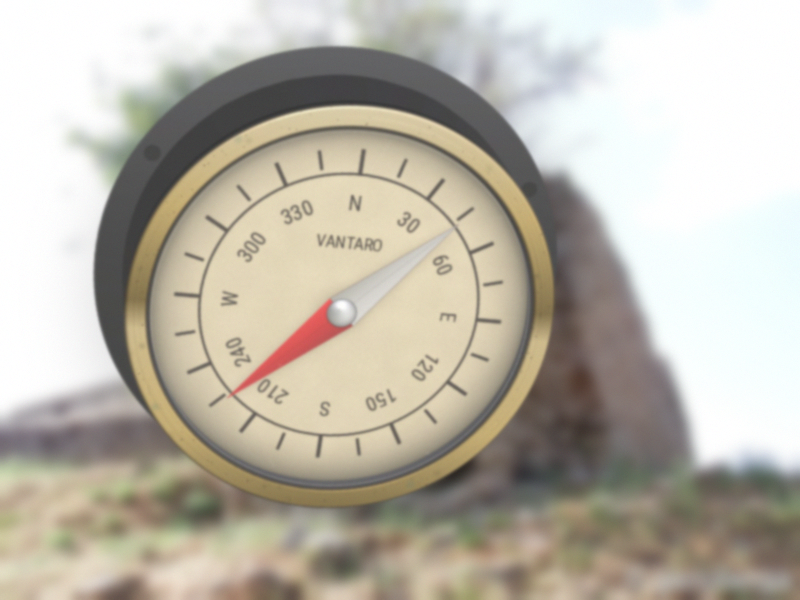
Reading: 225; °
